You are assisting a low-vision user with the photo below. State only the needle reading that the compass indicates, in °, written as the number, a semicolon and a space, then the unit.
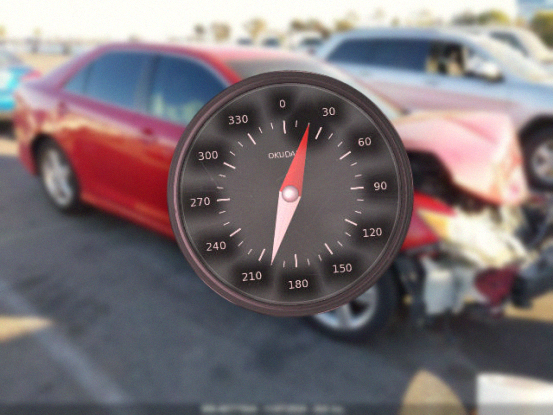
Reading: 20; °
